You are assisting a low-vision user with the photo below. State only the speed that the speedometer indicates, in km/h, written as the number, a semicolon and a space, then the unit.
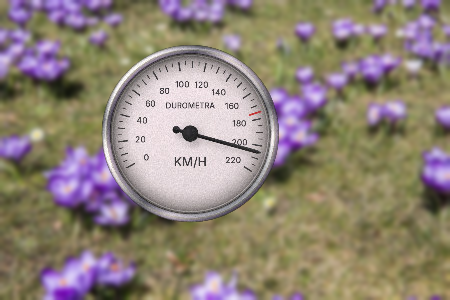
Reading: 205; km/h
